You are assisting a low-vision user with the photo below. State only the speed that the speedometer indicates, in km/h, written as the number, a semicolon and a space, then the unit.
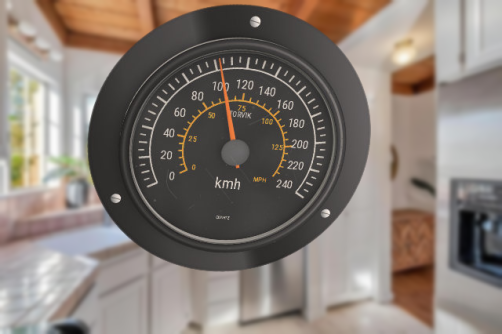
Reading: 102.5; km/h
